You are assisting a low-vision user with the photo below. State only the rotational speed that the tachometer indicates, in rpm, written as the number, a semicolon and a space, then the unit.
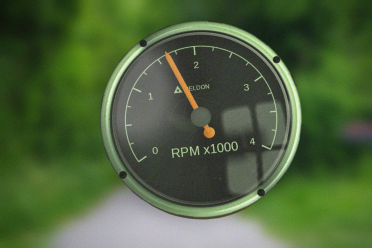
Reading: 1625; rpm
